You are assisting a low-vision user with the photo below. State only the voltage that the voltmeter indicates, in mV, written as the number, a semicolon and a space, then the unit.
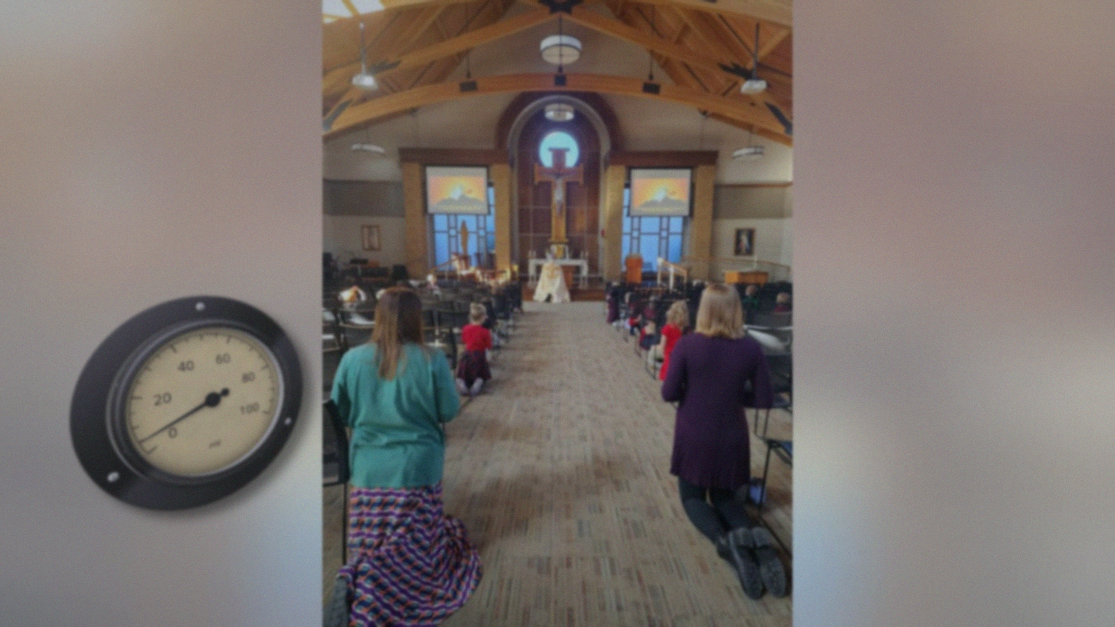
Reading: 5; mV
